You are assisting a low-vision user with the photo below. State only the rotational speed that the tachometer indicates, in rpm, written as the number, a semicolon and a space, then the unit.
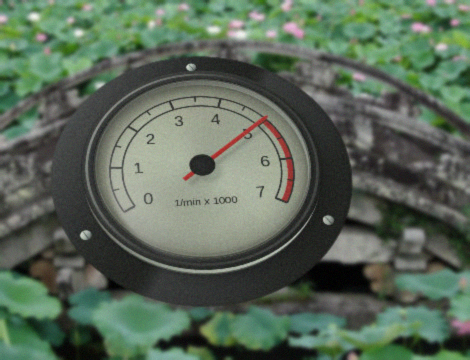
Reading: 5000; rpm
